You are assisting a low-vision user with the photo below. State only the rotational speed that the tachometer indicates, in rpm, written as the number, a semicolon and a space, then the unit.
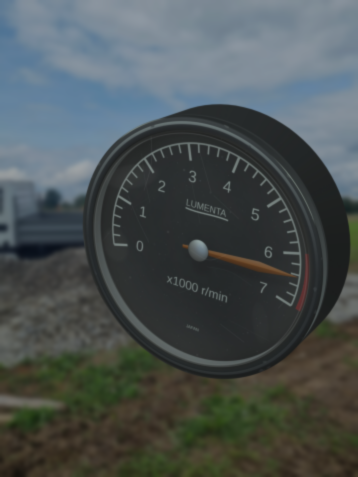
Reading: 6400; rpm
